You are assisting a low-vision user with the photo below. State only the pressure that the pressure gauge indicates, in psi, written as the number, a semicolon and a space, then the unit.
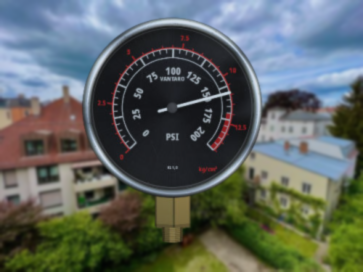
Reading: 155; psi
